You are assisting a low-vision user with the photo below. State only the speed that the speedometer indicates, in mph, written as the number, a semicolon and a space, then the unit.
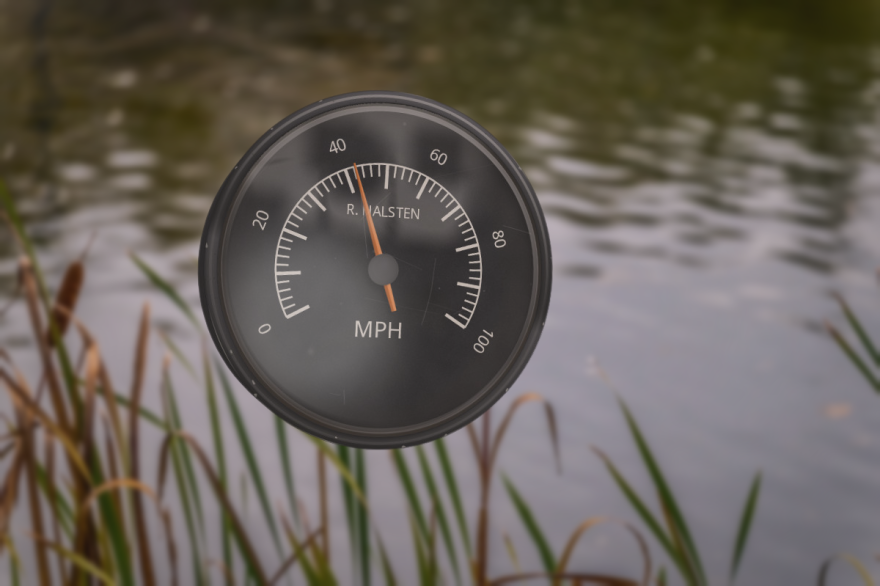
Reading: 42; mph
